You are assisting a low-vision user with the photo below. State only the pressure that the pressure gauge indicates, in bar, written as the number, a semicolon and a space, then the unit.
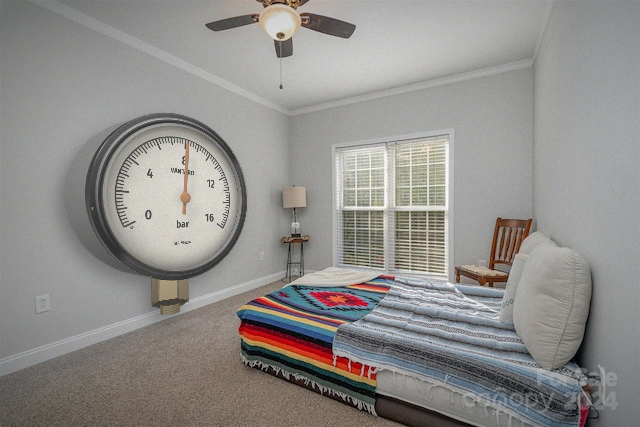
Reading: 8; bar
